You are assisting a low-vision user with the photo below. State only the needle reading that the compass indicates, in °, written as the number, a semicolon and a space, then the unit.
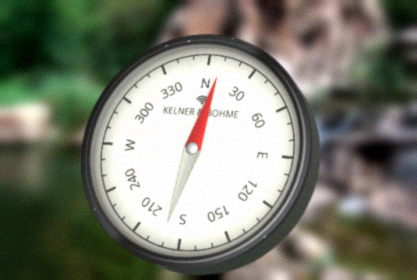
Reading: 10; °
